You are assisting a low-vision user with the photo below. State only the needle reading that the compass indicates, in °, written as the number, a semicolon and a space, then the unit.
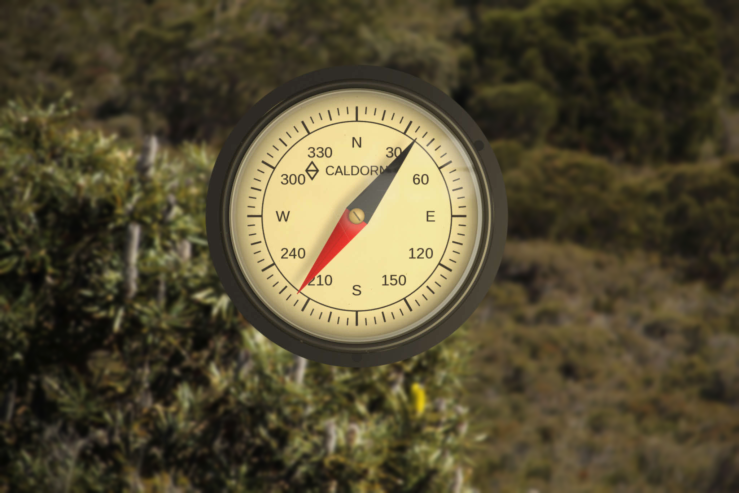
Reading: 217.5; °
